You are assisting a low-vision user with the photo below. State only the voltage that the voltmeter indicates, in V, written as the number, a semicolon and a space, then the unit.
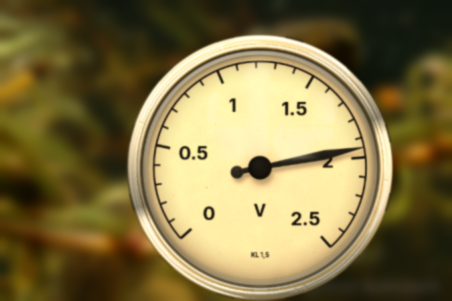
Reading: 1.95; V
